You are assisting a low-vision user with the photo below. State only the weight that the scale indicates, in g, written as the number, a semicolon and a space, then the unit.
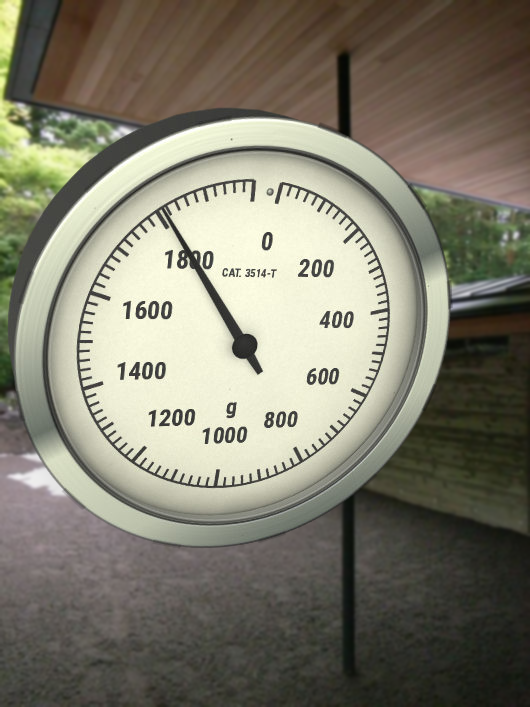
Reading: 1810; g
